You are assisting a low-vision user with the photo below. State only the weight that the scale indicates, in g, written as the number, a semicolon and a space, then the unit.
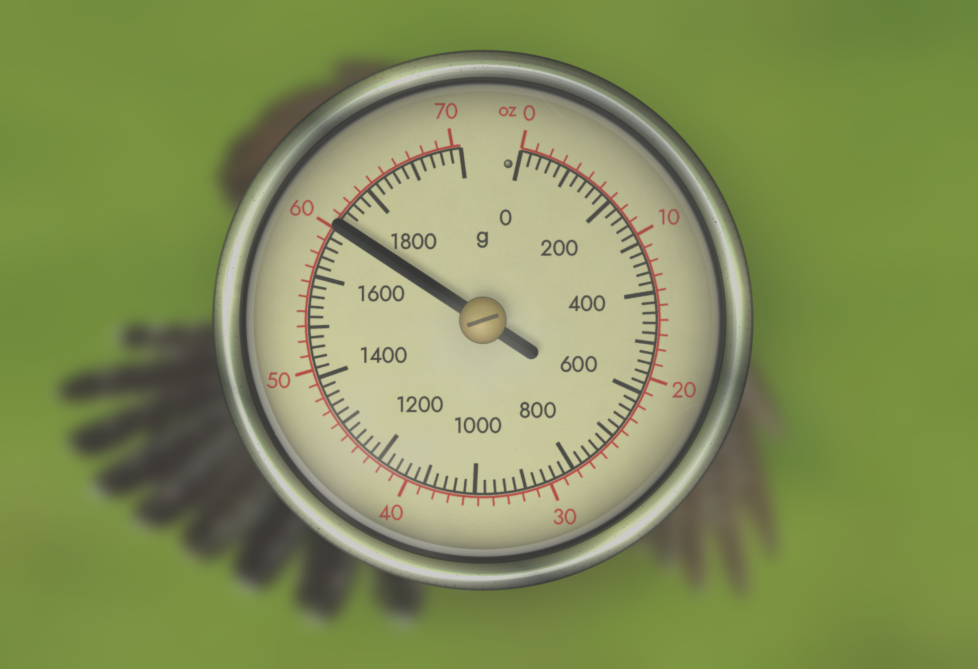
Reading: 1710; g
